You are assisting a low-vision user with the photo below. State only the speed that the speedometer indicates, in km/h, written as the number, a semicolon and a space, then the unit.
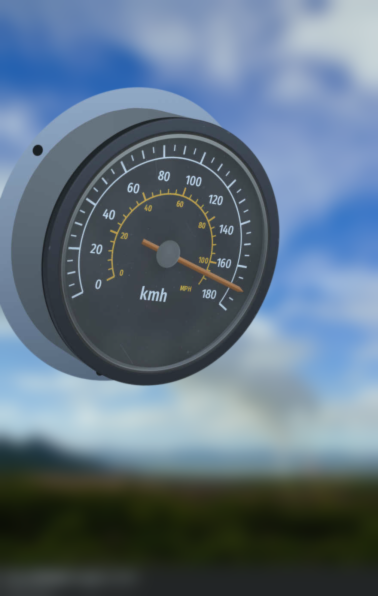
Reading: 170; km/h
